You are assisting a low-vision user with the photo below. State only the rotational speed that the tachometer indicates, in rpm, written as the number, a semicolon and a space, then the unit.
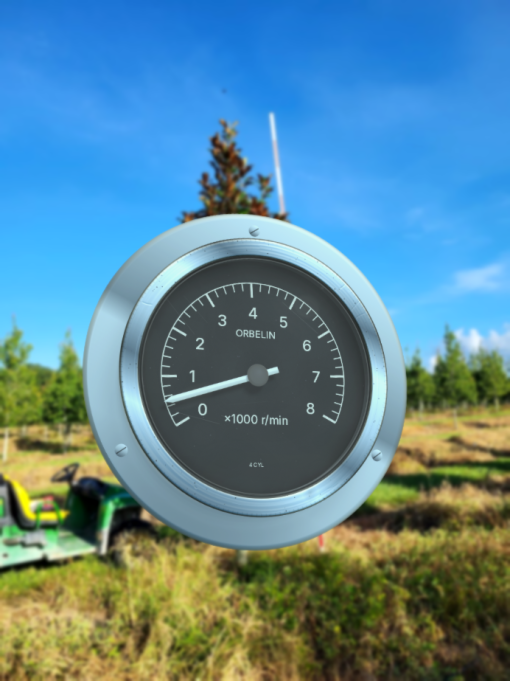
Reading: 500; rpm
